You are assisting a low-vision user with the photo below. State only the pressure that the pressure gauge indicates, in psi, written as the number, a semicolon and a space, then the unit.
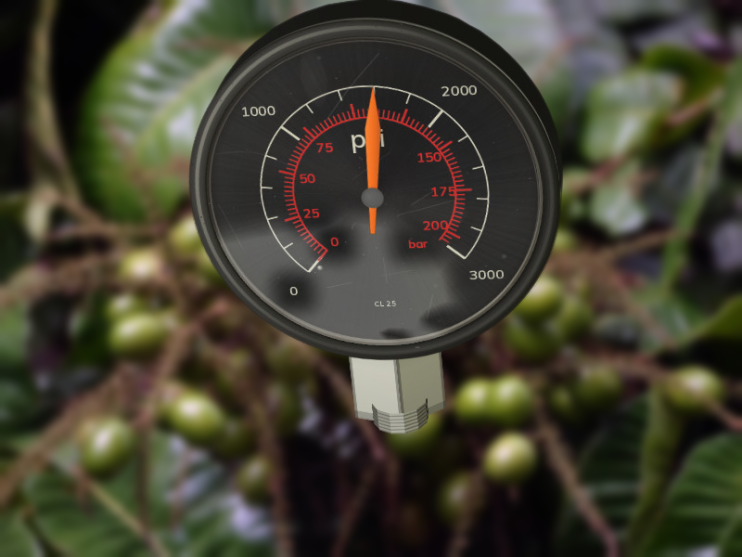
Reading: 1600; psi
